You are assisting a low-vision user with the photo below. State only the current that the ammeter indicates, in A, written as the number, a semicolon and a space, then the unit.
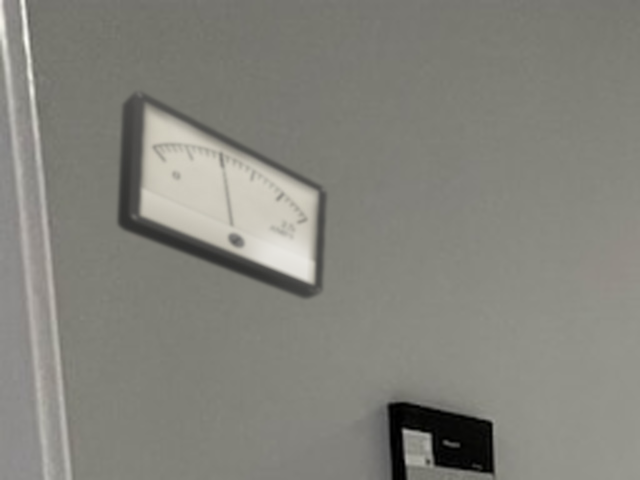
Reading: 1; A
